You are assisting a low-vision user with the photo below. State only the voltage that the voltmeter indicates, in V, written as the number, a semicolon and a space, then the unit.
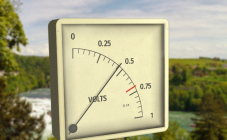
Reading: 0.45; V
